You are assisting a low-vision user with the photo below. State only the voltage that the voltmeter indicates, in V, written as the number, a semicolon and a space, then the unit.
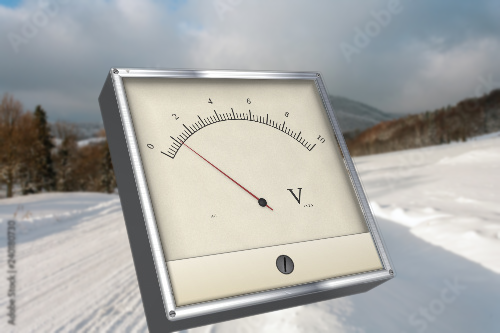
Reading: 1; V
